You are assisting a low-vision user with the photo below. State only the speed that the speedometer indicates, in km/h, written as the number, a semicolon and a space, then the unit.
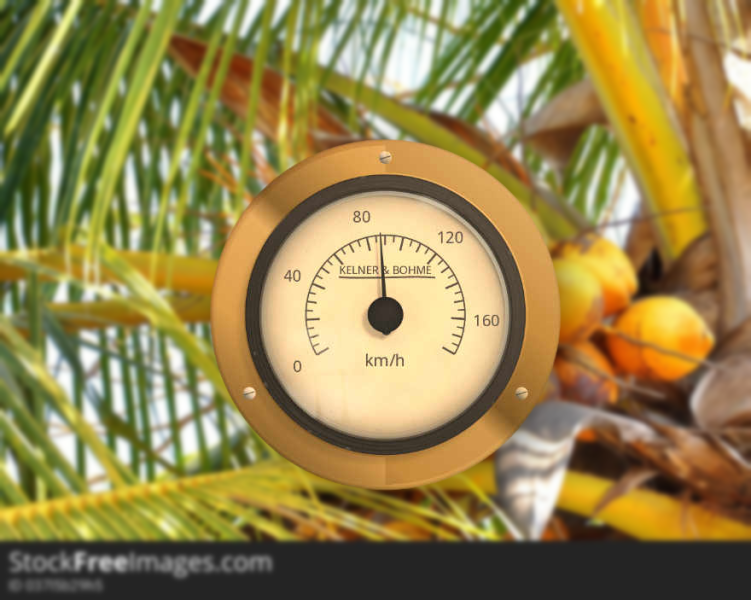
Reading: 87.5; km/h
